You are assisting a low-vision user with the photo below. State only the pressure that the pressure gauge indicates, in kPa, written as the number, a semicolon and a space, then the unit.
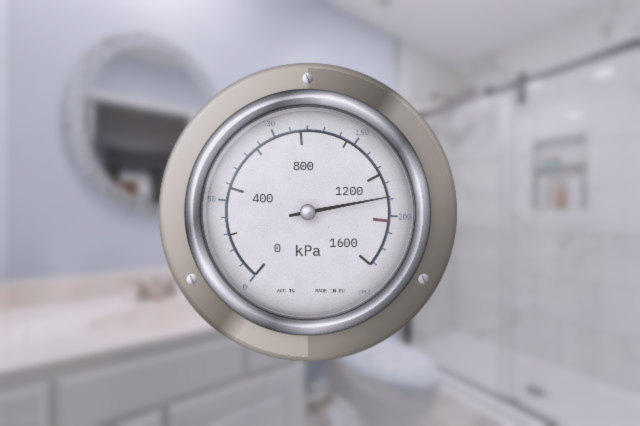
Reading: 1300; kPa
